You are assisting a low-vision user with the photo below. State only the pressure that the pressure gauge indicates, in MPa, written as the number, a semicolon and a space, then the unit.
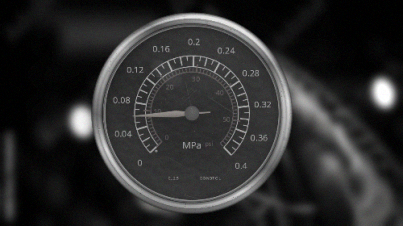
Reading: 0.06; MPa
